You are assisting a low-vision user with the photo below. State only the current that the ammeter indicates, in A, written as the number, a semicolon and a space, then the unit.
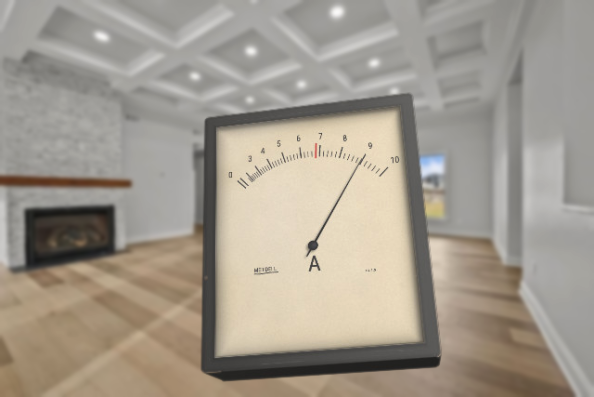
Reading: 9; A
